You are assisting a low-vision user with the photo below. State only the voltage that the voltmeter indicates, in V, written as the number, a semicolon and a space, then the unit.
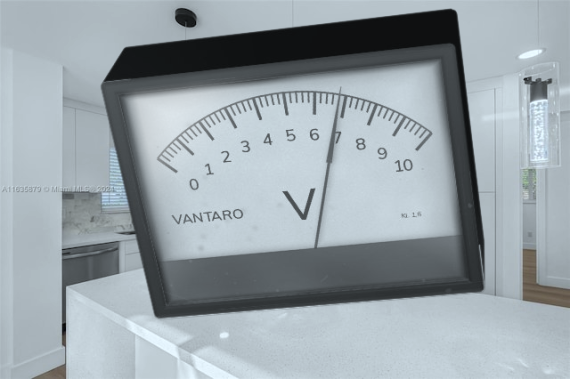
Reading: 6.8; V
